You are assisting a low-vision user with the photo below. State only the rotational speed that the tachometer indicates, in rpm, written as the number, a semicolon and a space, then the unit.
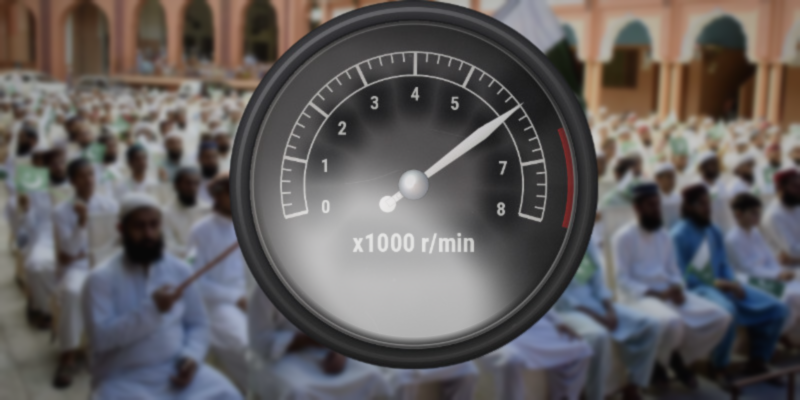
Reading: 6000; rpm
